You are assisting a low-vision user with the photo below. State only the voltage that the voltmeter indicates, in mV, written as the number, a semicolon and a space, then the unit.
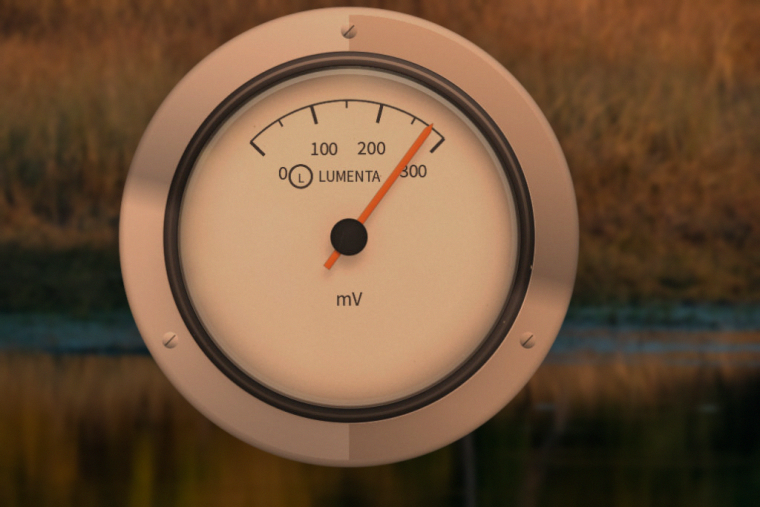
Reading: 275; mV
